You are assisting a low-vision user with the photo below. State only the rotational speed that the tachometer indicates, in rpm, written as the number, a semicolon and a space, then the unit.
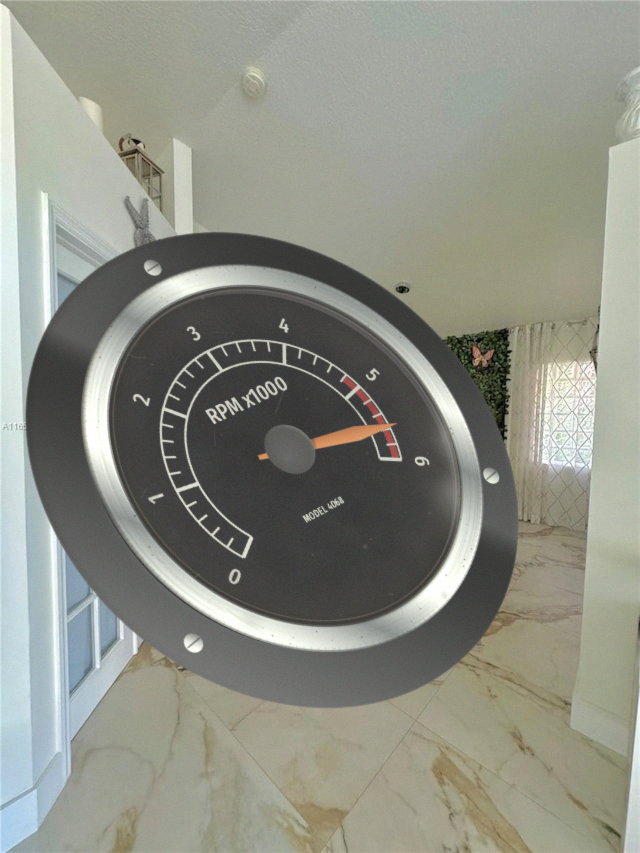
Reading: 5600; rpm
